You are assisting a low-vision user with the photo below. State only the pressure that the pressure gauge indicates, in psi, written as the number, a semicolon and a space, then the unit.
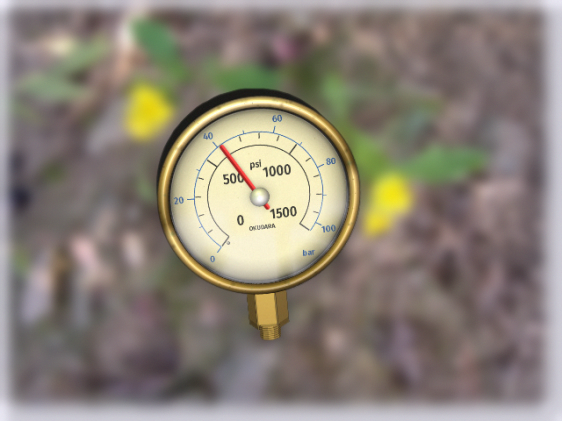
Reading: 600; psi
